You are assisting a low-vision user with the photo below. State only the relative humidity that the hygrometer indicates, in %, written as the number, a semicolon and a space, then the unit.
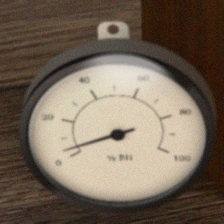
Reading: 5; %
